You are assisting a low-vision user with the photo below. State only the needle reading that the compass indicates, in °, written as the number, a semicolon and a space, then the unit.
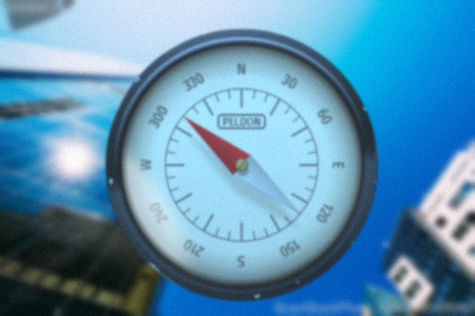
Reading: 310; °
